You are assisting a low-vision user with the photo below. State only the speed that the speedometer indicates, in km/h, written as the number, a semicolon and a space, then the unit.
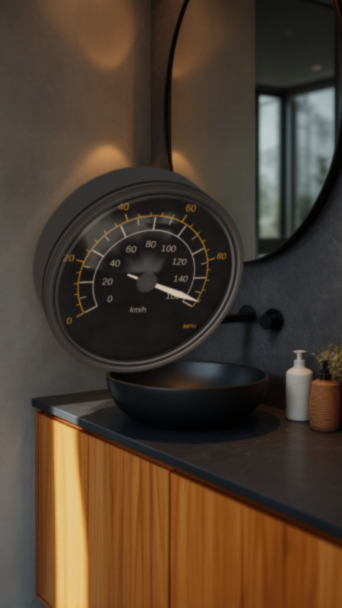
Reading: 155; km/h
